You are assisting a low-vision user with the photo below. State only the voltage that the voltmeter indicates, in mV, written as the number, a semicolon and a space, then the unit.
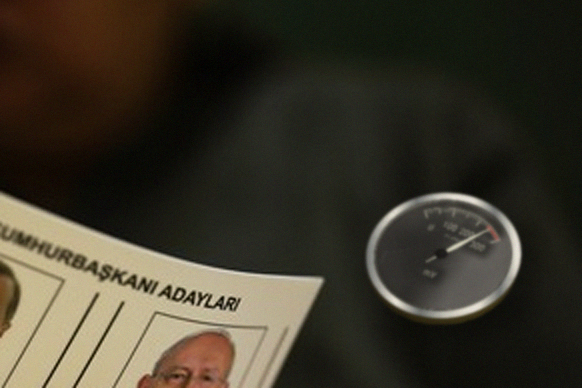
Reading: 250; mV
